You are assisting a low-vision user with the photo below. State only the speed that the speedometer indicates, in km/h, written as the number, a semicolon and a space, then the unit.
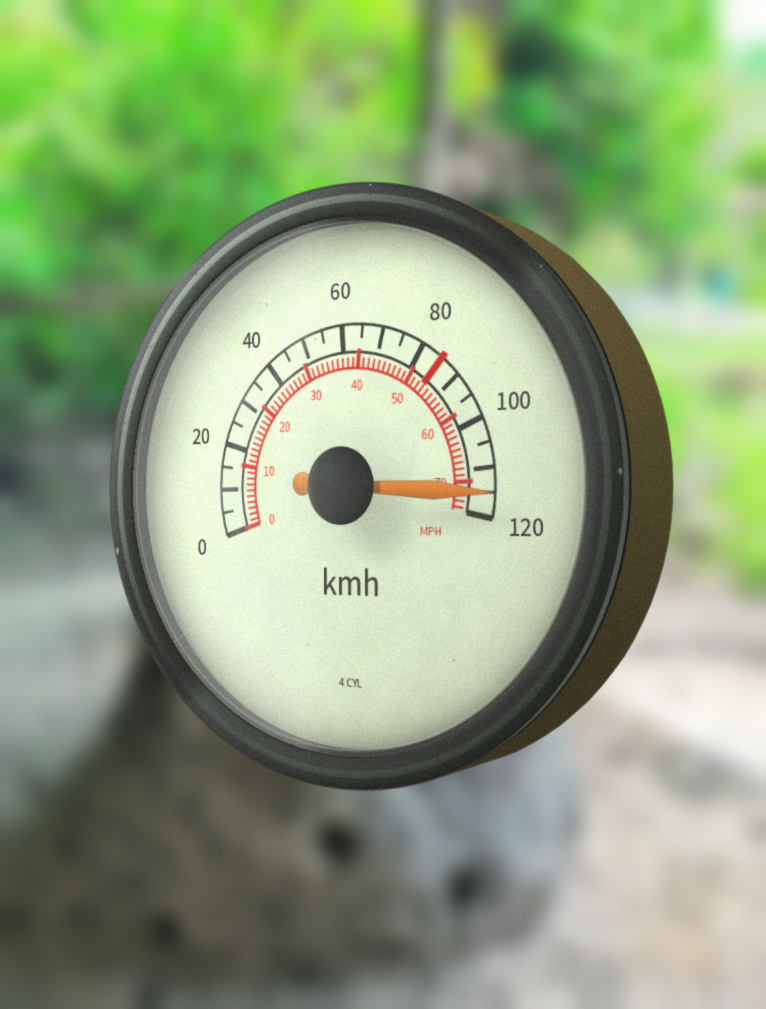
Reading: 115; km/h
